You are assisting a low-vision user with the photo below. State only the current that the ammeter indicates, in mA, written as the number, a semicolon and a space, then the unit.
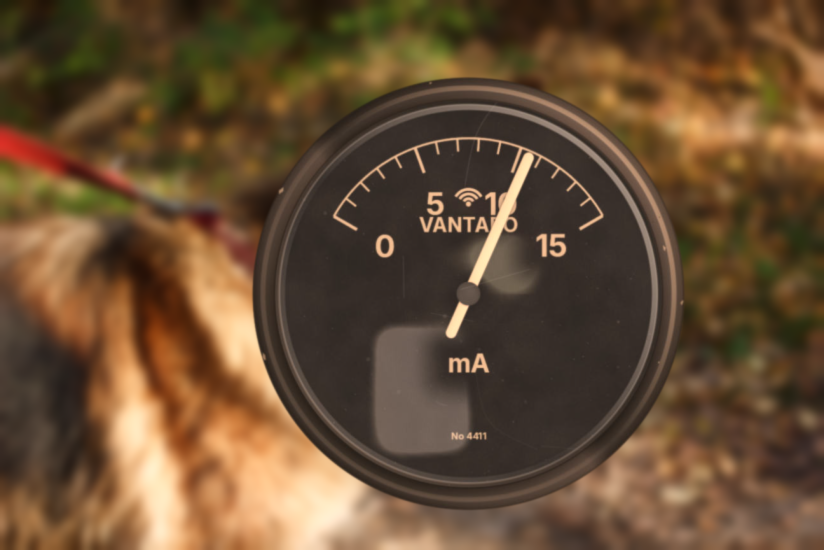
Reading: 10.5; mA
